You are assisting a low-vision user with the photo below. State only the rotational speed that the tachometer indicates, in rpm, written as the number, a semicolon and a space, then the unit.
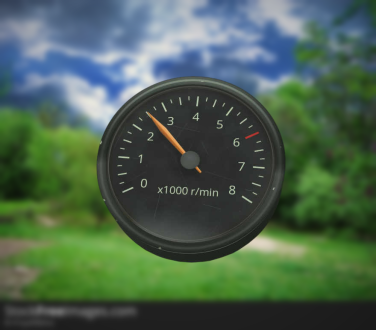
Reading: 2500; rpm
